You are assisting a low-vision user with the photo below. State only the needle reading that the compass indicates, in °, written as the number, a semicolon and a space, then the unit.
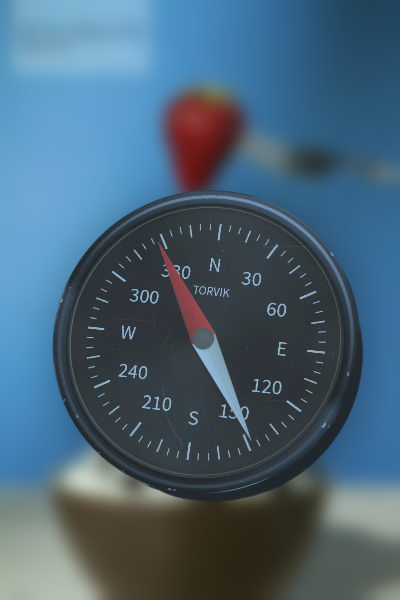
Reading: 327.5; °
